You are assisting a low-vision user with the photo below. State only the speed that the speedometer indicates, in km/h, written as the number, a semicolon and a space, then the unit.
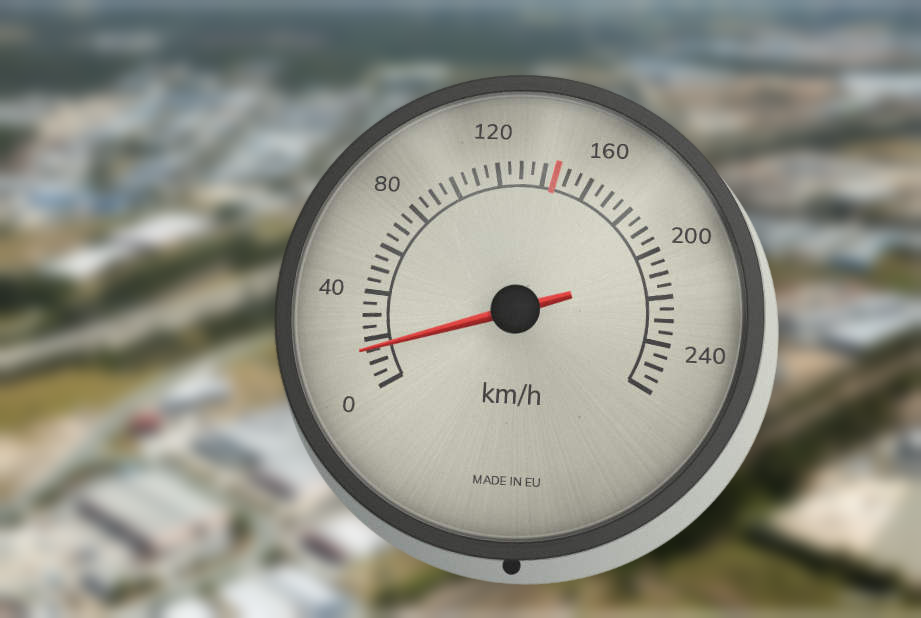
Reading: 15; km/h
